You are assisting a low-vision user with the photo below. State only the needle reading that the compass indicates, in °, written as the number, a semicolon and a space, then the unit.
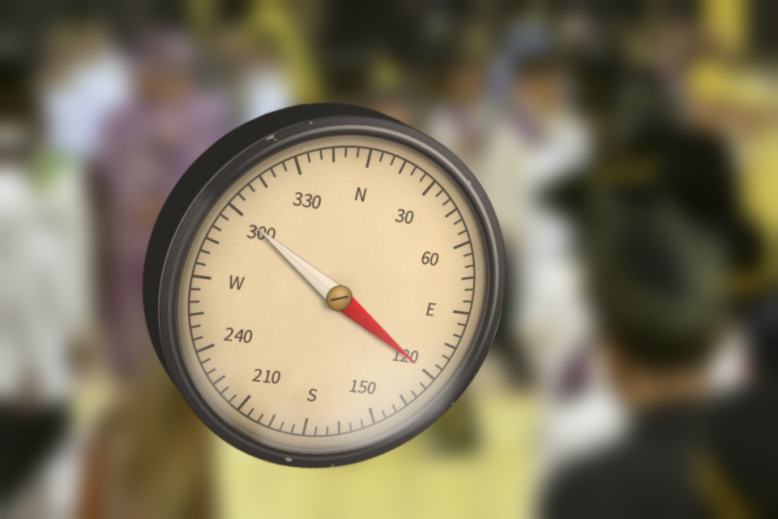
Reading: 120; °
